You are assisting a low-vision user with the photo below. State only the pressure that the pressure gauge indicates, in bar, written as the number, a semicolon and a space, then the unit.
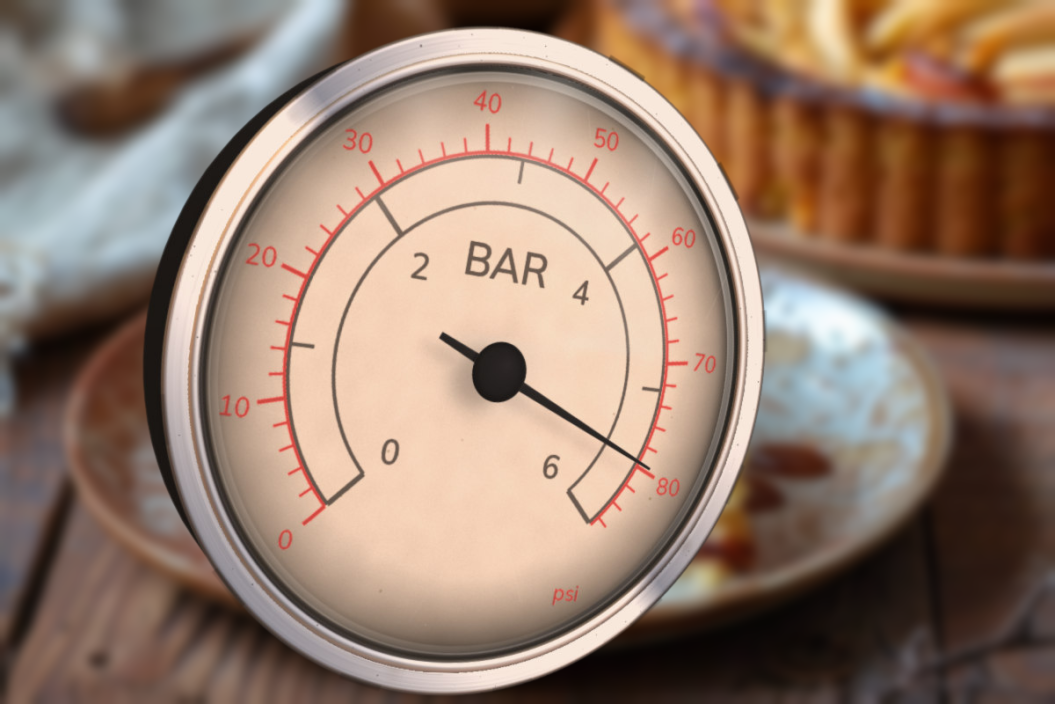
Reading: 5.5; bar
